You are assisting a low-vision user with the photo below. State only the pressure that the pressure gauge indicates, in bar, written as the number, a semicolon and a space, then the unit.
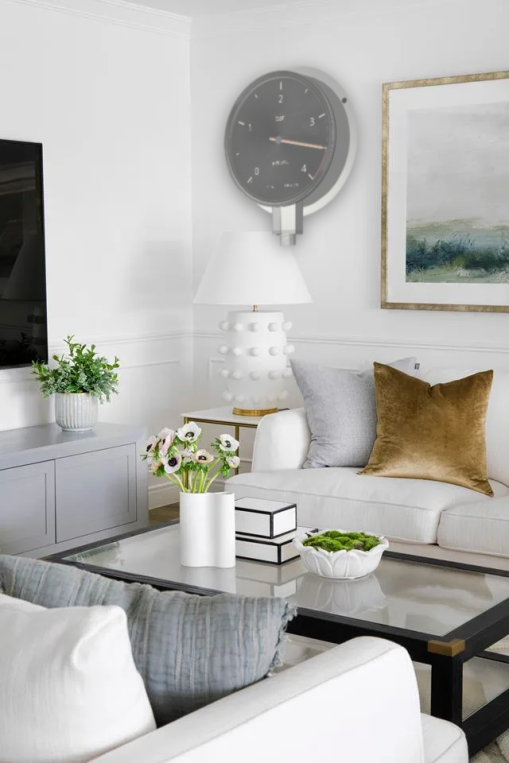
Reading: 3.5; bar
